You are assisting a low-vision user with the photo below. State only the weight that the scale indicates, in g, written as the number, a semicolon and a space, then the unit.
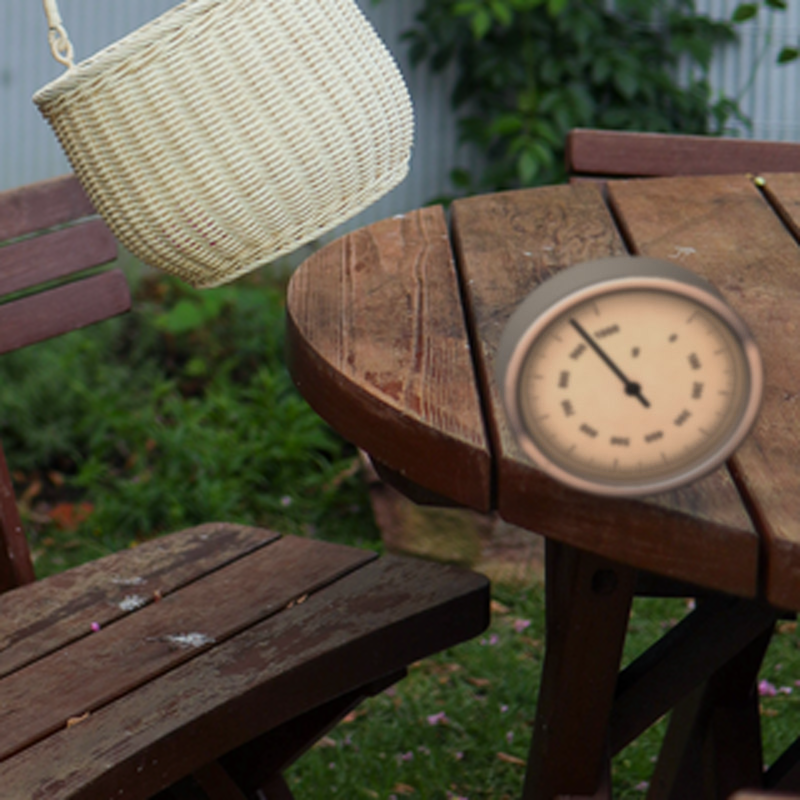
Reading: 950; g
